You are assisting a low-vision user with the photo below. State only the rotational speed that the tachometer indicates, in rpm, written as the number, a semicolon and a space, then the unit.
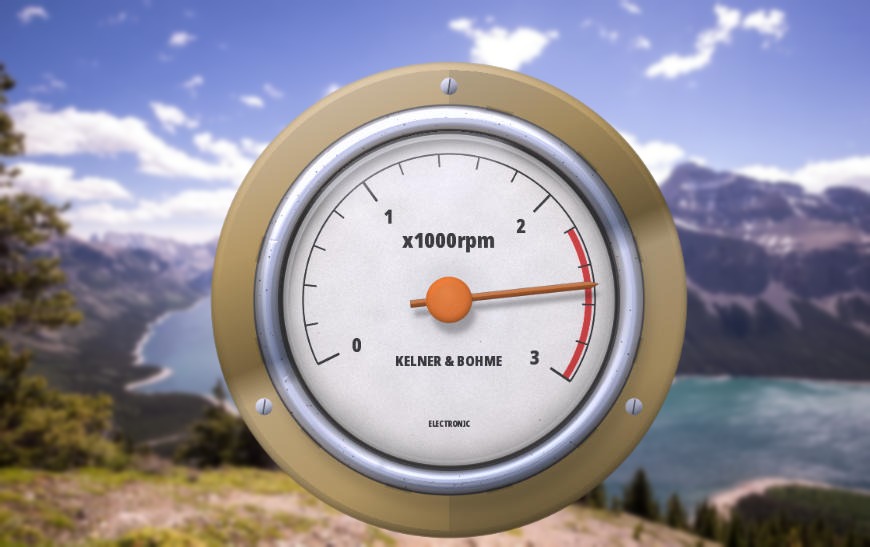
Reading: 2500; rpm
